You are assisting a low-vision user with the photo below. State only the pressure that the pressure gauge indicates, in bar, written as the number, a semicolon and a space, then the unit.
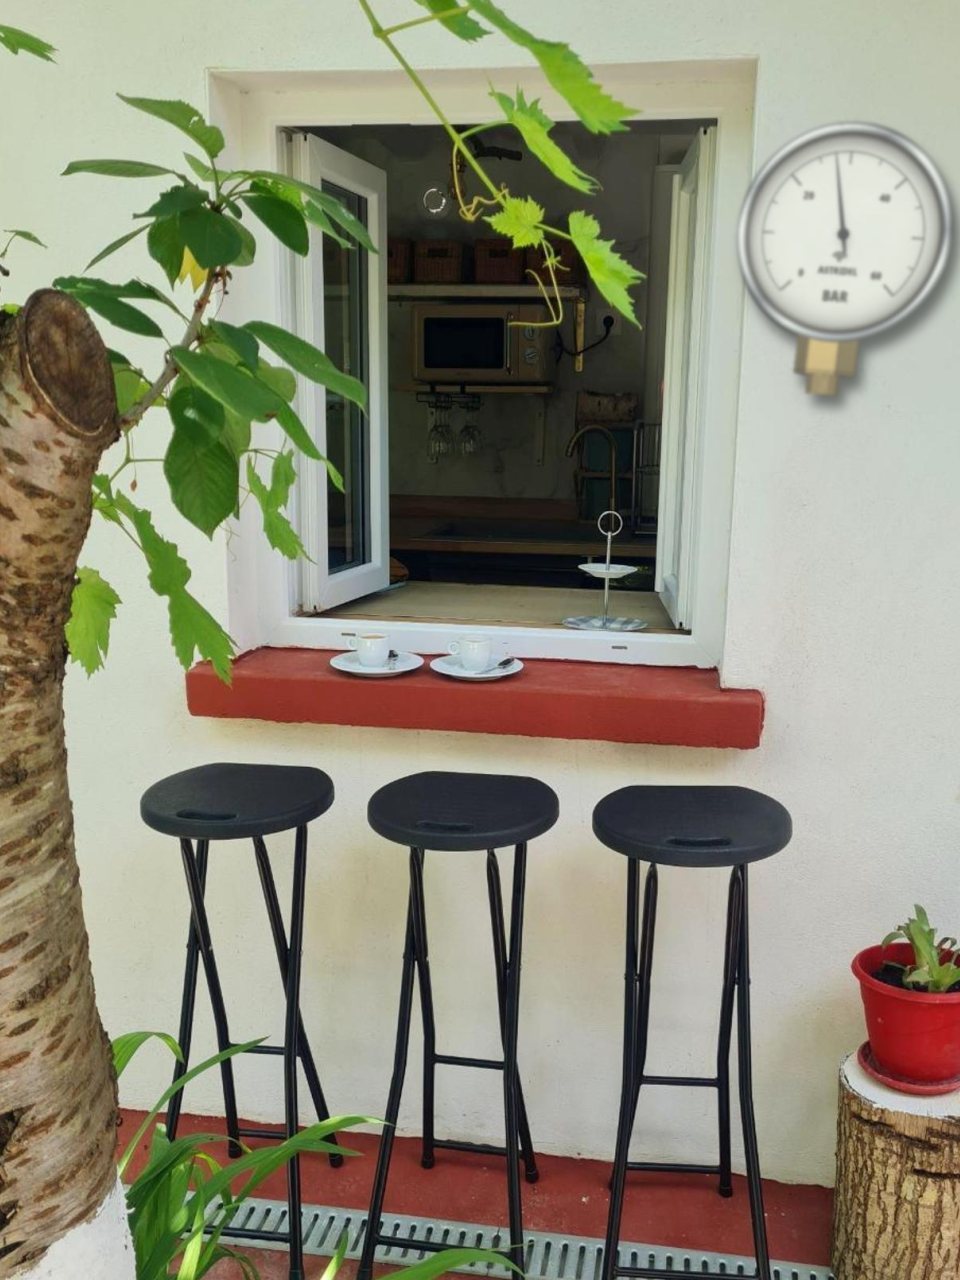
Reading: 27.5; bar
